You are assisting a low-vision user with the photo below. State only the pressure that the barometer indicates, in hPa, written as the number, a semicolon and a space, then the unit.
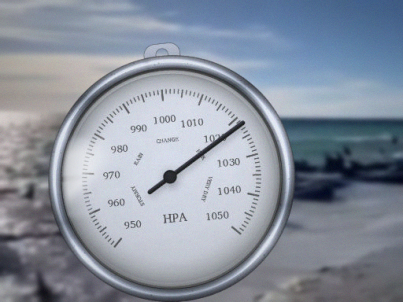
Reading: 1022; hPa
